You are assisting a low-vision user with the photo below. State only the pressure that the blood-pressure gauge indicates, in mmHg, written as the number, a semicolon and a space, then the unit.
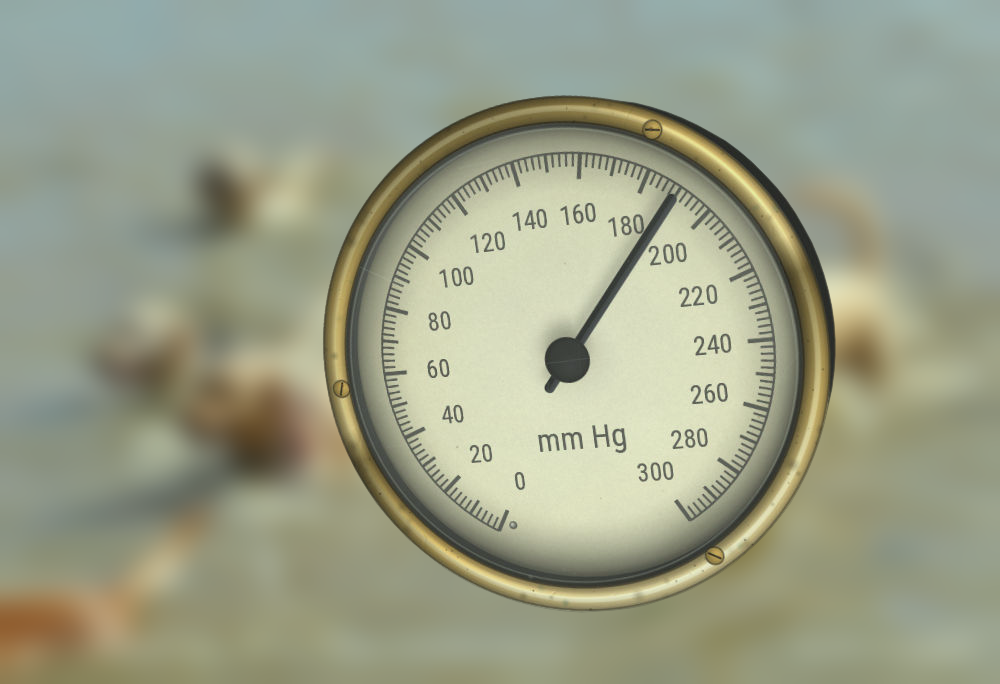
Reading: 190; mmHg
